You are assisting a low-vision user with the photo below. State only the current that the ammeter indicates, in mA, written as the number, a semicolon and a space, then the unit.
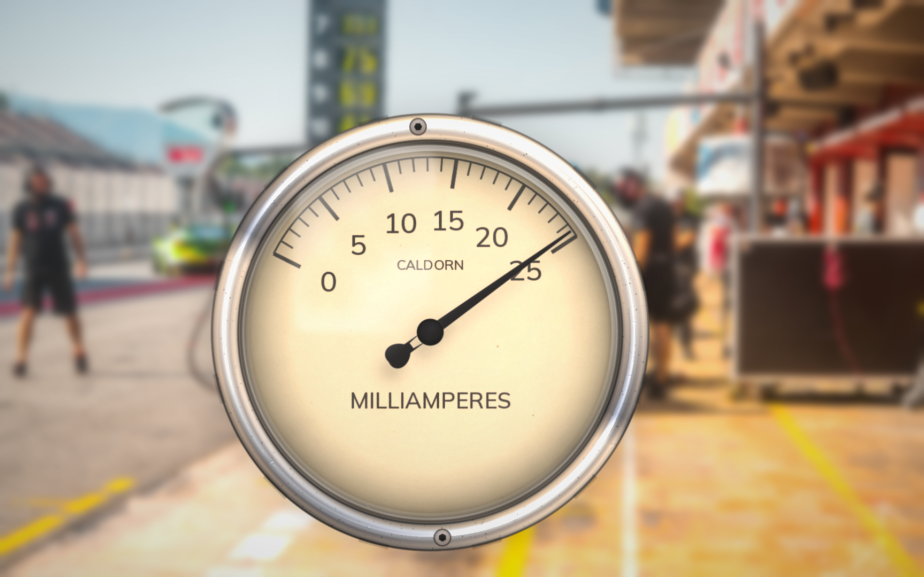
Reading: 24.5; mA
